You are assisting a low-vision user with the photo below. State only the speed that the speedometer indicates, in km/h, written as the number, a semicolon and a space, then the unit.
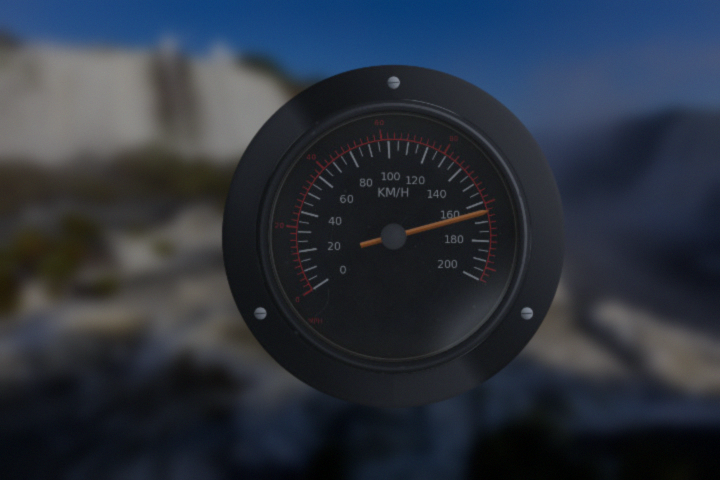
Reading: 165; km/h
